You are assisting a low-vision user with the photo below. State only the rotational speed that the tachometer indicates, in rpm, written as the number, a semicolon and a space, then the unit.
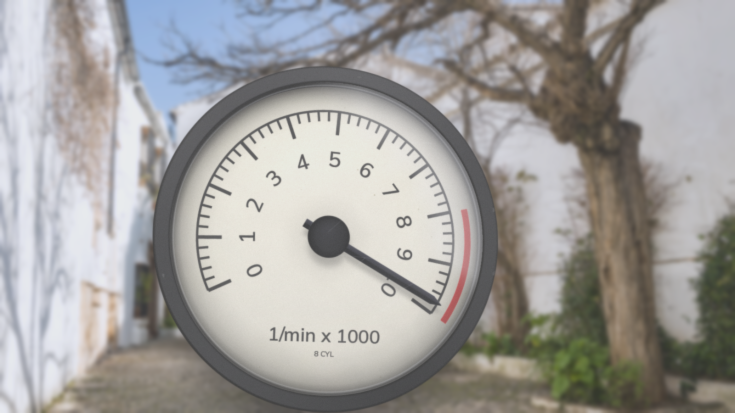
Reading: 9800; rpm
